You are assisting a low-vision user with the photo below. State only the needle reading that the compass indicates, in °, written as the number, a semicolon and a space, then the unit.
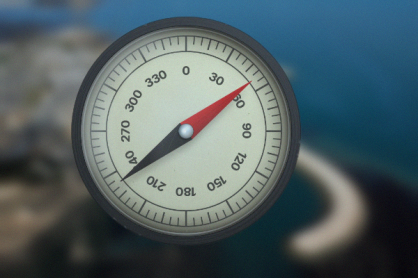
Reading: 52.5; °
